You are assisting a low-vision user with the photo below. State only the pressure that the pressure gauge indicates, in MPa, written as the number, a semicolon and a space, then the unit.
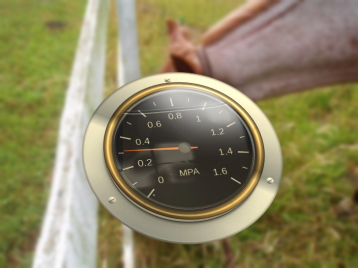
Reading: 0.3; MPa
